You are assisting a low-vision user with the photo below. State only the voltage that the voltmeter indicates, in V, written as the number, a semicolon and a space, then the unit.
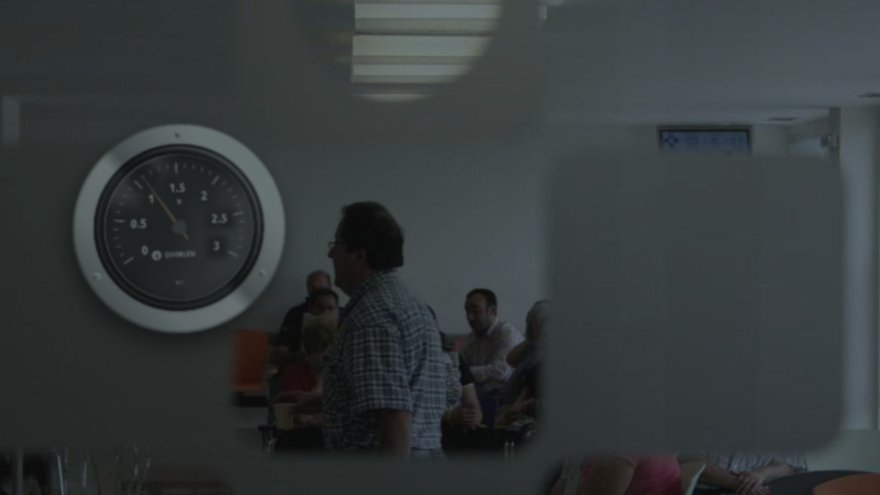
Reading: 1.1; V
